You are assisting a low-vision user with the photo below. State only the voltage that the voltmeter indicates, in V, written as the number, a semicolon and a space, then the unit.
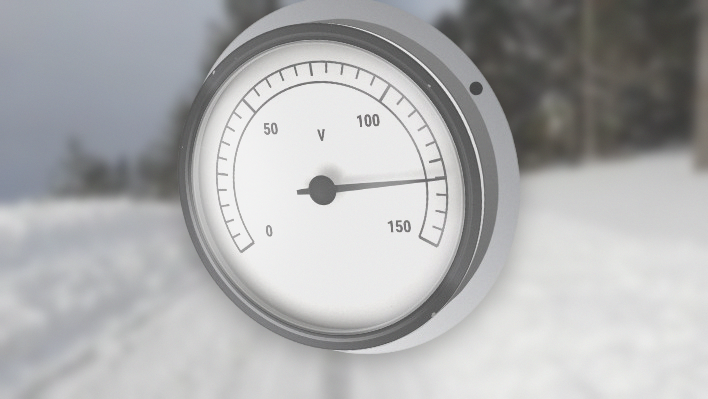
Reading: 130; V
